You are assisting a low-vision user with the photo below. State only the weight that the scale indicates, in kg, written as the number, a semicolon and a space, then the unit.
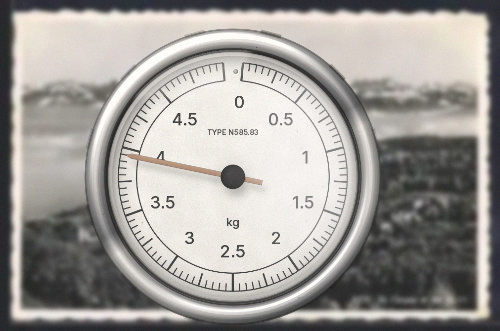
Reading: 3.95; kg
